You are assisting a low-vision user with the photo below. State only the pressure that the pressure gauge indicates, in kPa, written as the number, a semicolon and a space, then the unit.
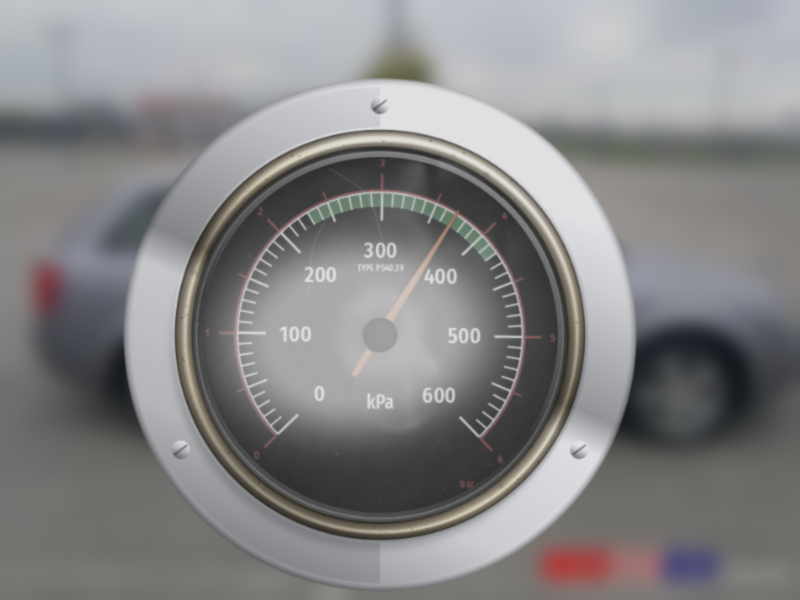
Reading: 370; kPa
